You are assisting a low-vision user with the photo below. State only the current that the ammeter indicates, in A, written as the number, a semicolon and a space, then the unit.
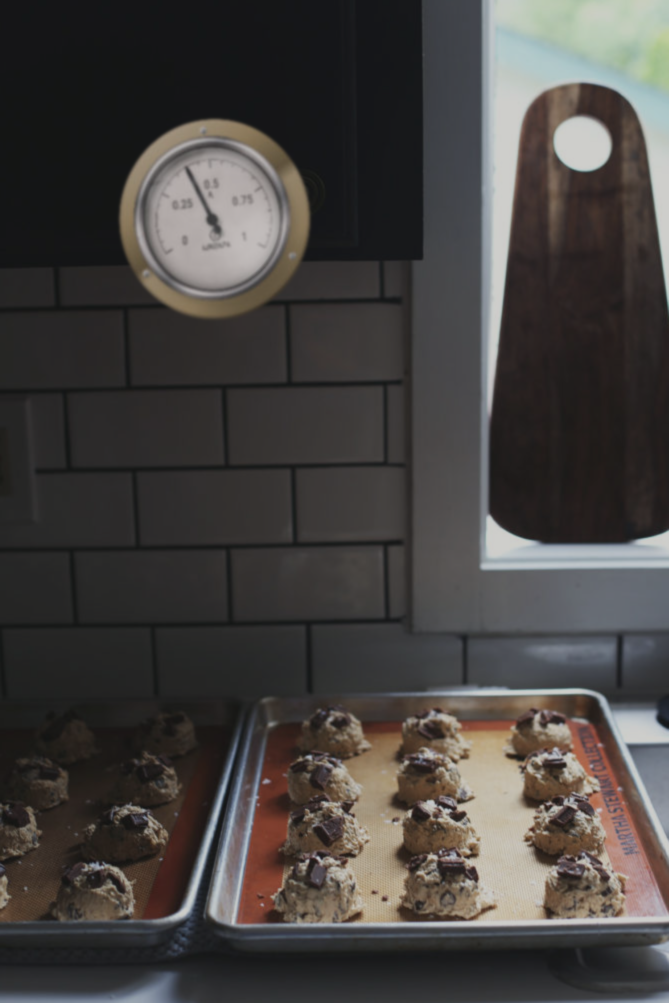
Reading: 0.4; A
